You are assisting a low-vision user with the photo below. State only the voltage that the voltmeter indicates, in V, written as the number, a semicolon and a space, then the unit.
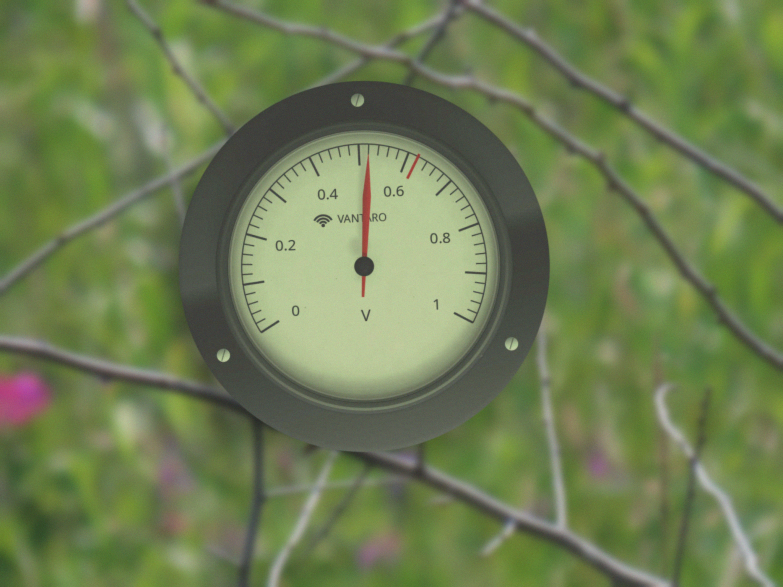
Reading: 0.52; V
